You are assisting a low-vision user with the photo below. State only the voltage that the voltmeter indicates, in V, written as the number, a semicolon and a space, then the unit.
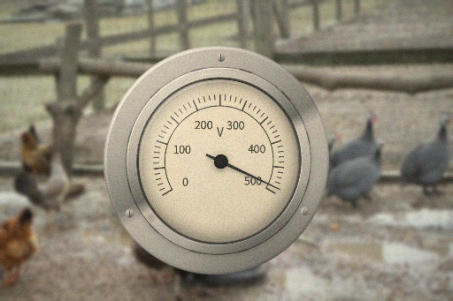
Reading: 490; V
